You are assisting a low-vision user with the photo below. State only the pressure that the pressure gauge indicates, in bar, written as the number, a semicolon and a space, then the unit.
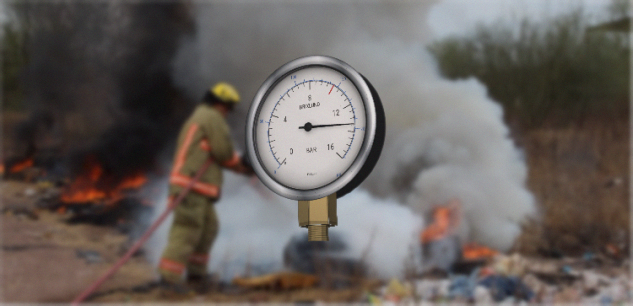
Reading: 13.5; bar
